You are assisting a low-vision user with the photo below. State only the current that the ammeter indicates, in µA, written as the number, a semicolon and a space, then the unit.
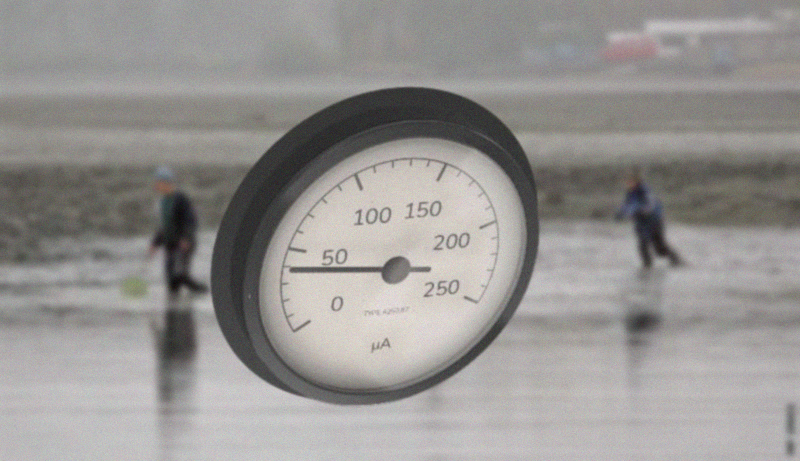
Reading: 40; µA
